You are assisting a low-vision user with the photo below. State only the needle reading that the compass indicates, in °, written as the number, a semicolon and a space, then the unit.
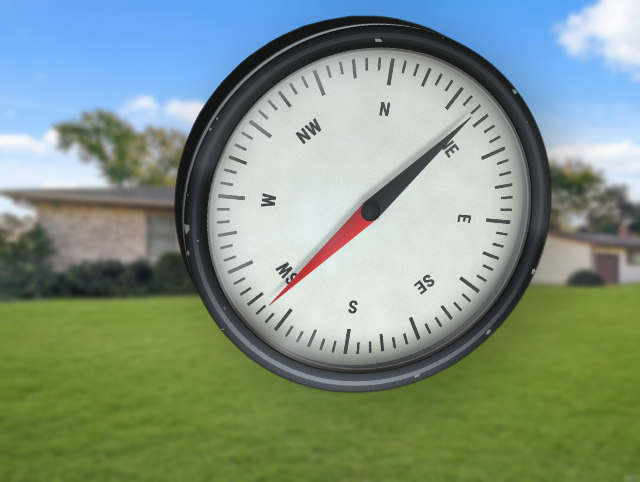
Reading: 220; °
